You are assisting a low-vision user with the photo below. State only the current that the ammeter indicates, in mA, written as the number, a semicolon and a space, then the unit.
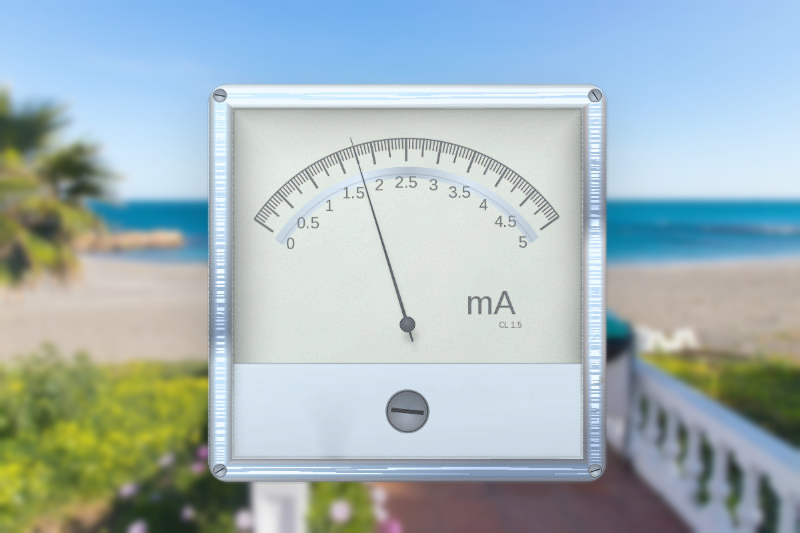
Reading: 1.75; mA
